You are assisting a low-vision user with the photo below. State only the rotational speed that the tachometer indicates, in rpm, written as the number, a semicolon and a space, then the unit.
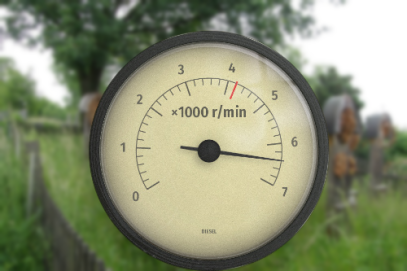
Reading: 6400; rpm
